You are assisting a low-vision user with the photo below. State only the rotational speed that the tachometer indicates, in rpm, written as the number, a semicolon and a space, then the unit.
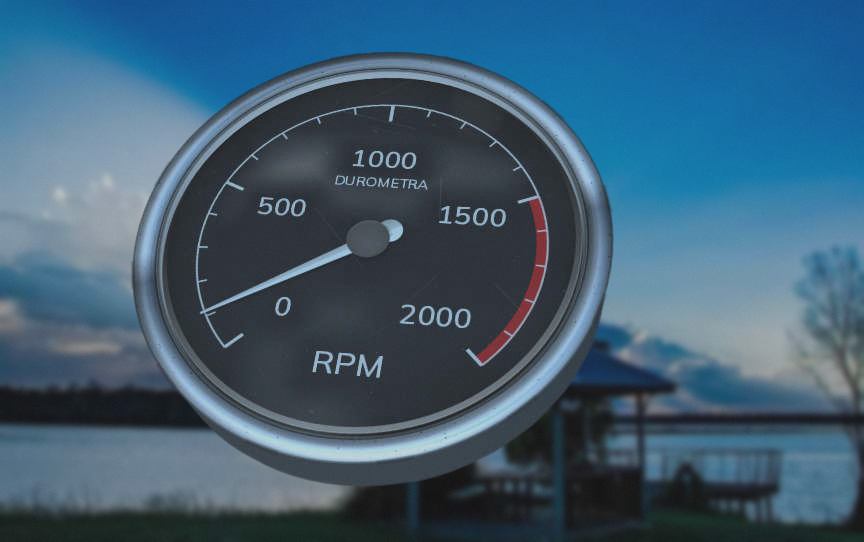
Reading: 100; rpm
